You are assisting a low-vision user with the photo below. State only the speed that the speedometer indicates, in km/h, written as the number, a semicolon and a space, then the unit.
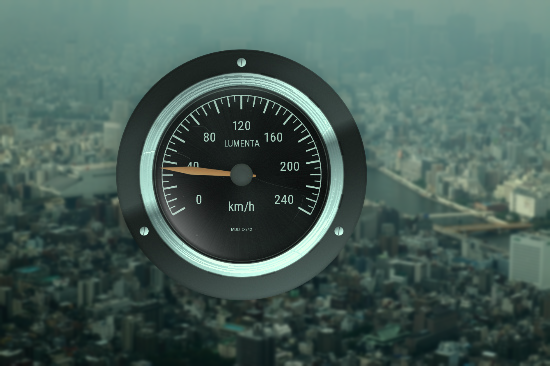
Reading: 35; km/h
